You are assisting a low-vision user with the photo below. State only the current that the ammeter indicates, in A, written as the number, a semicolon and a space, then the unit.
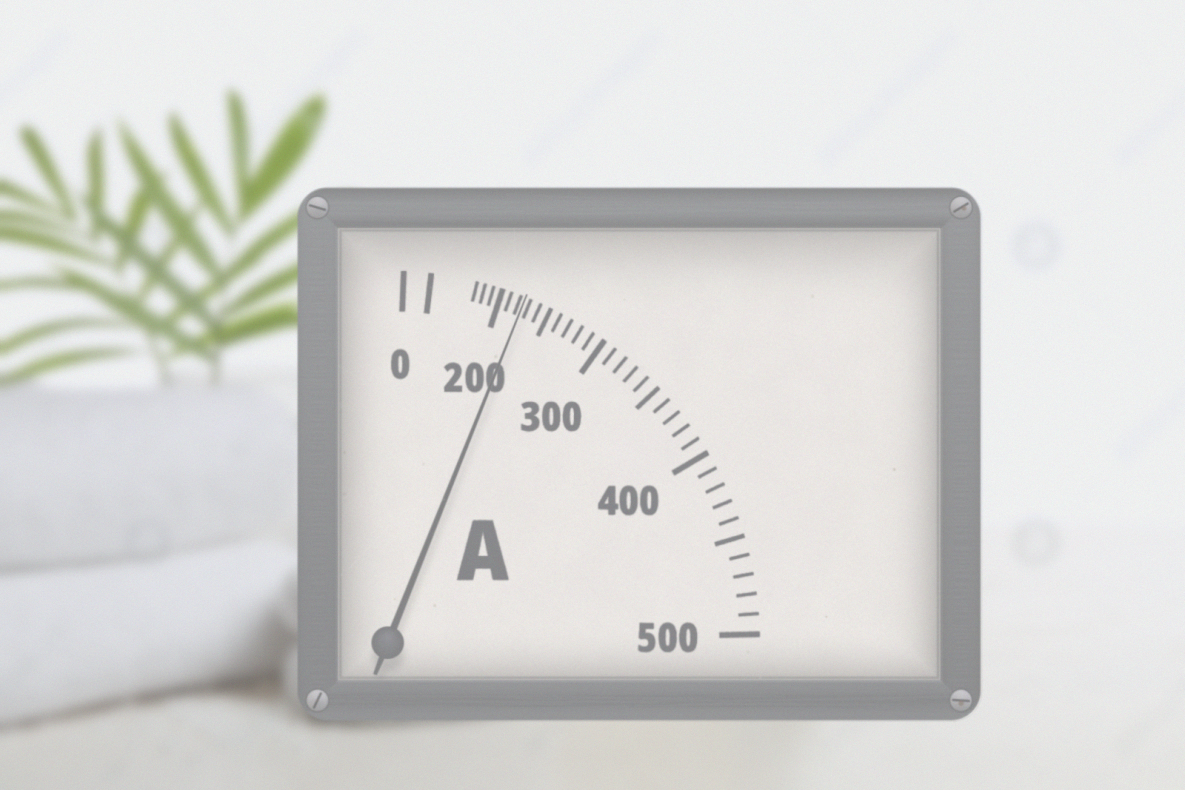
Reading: 225; A
